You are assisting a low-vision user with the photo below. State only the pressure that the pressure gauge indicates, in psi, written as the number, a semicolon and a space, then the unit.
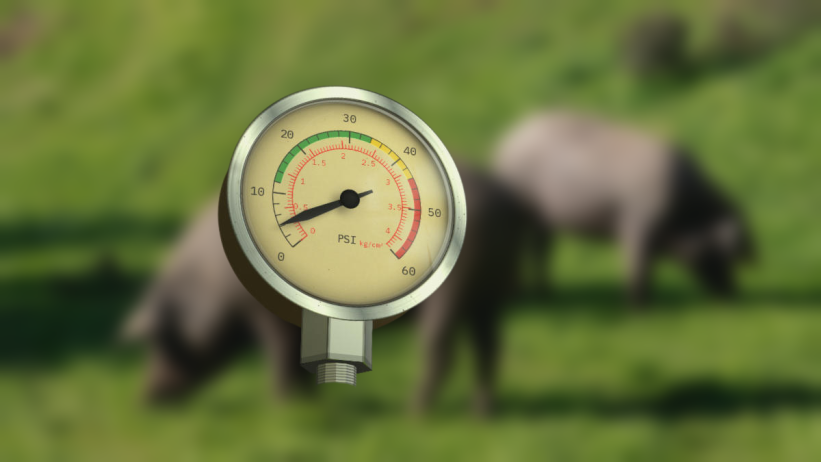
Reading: 4; psi
